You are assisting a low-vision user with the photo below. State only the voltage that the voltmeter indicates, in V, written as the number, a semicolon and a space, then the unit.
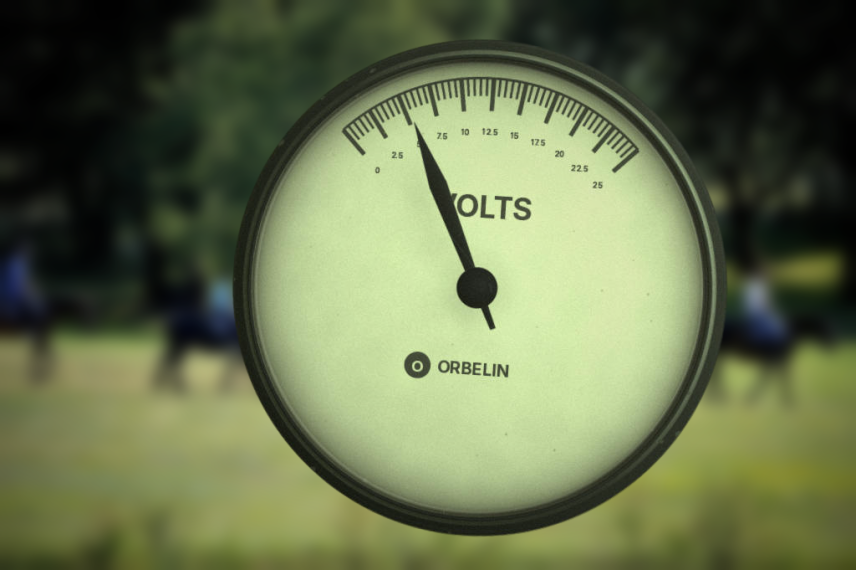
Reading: 5.5; V
